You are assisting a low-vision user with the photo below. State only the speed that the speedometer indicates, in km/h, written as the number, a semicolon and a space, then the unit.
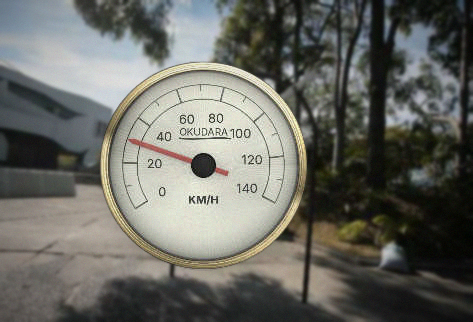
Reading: 30; km/h
